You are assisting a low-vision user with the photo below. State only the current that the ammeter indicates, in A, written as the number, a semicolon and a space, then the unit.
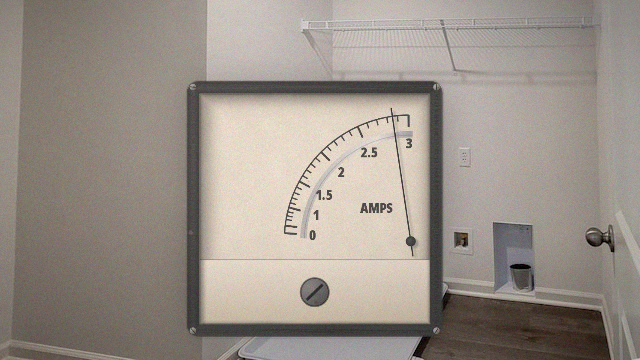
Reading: 2.85; A
